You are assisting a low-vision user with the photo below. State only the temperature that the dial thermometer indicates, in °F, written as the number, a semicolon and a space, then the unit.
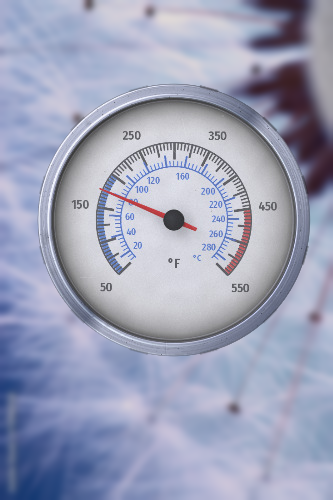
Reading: 175; °F
